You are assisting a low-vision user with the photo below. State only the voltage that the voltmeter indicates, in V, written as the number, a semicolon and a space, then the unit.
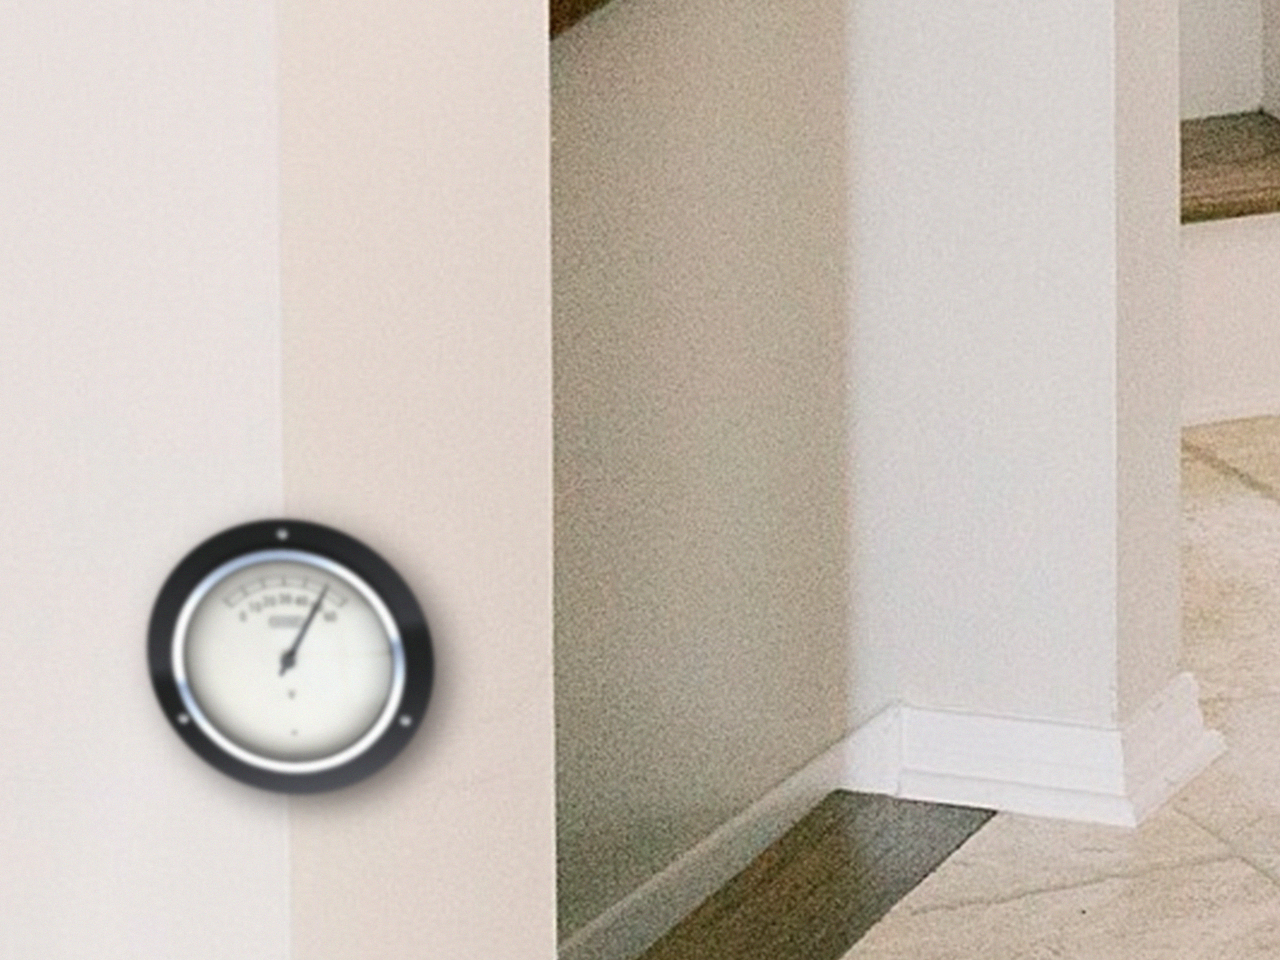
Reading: 50; V
